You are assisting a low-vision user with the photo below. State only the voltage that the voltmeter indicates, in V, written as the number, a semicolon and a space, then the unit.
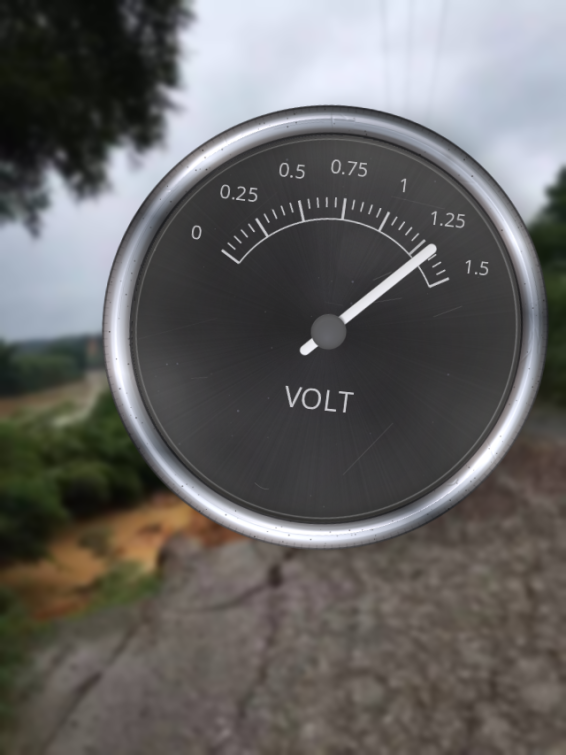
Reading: 1.3; V
